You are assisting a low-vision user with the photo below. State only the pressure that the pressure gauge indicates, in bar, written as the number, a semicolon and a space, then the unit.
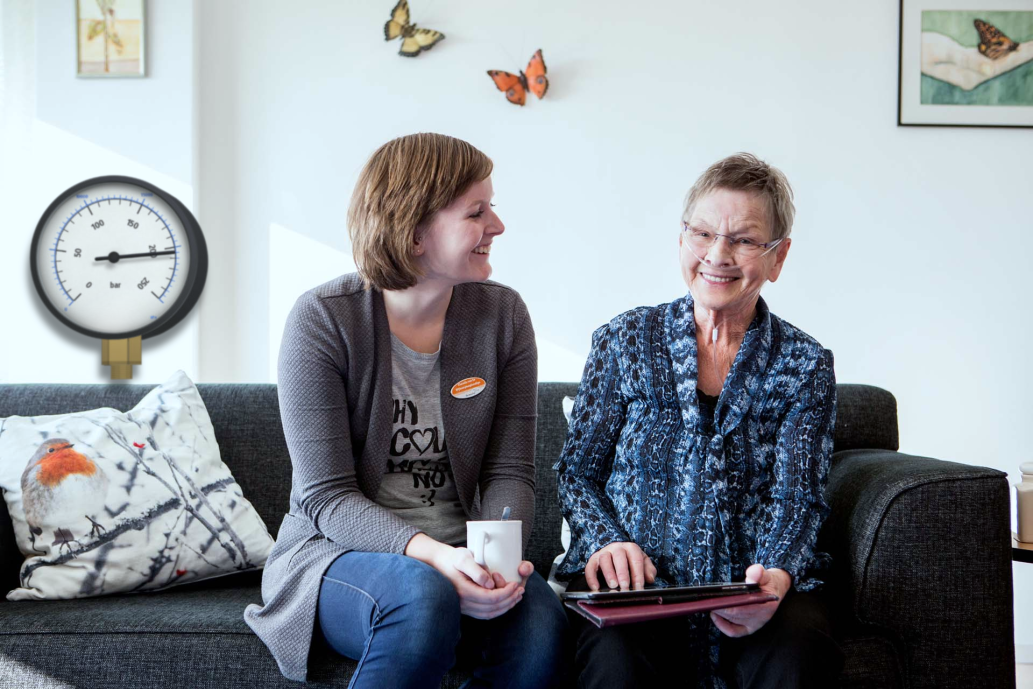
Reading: 205; bar
